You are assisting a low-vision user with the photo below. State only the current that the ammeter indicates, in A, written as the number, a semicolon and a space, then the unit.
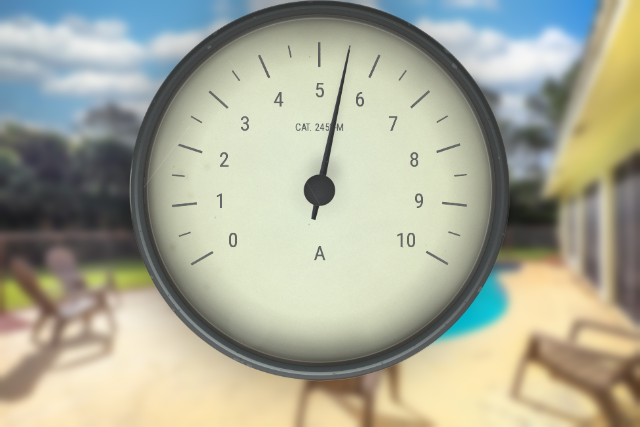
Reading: 5.5; A
